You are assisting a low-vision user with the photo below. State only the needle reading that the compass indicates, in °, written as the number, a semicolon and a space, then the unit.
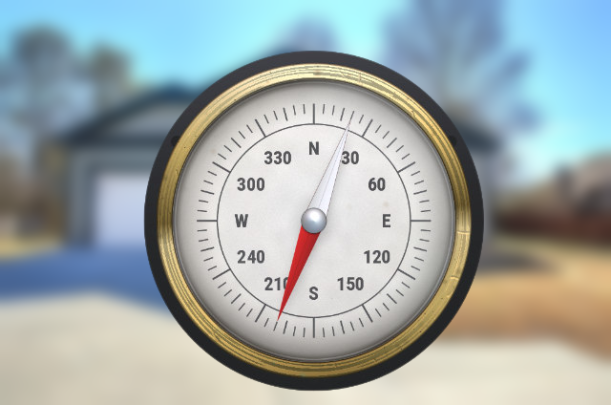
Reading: 200; °
